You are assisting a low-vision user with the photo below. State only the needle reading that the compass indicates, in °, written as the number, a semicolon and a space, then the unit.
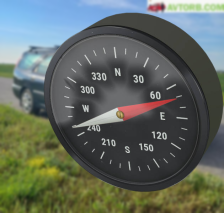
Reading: 70; °
